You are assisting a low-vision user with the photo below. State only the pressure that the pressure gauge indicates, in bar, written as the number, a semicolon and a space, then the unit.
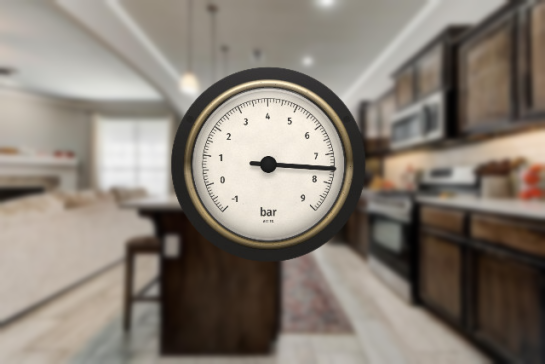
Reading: 7.5; bar
